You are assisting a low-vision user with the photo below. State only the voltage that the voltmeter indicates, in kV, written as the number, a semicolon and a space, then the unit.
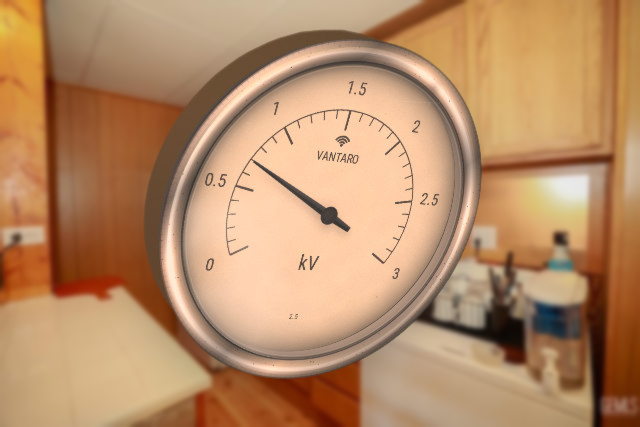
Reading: 0.7; kV
